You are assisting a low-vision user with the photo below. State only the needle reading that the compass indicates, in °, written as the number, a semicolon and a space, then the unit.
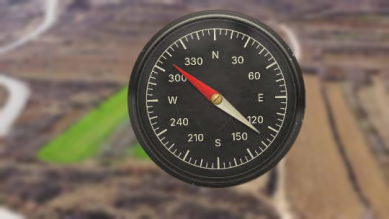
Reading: 310; °
